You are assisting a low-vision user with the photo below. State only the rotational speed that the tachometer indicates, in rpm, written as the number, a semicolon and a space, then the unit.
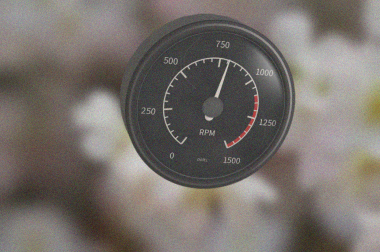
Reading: 800; rpm
